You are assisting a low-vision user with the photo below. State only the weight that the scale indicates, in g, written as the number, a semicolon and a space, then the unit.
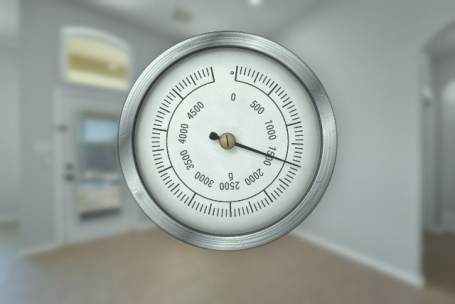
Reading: 1500; g
